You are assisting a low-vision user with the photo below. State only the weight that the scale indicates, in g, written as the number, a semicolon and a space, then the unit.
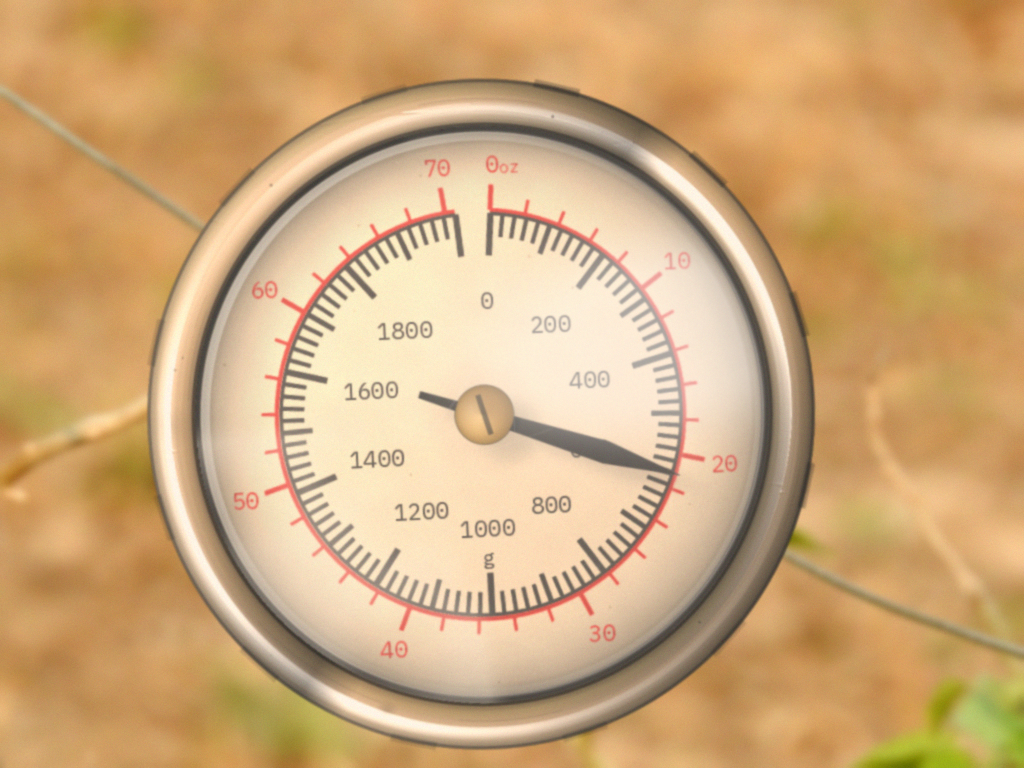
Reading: 600; g
